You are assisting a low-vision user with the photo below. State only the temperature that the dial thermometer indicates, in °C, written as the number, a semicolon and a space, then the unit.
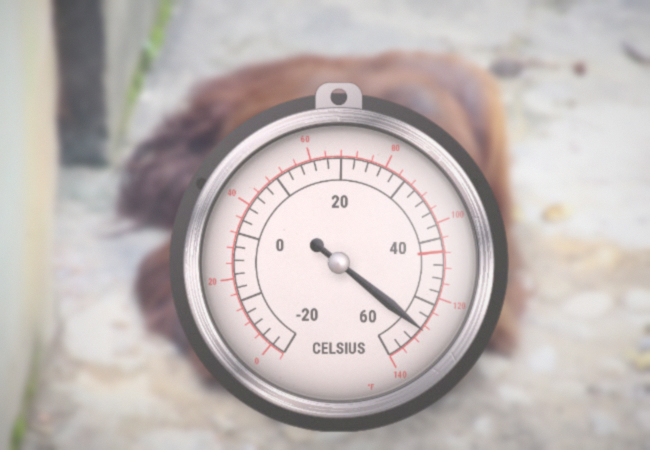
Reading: 54; °C
